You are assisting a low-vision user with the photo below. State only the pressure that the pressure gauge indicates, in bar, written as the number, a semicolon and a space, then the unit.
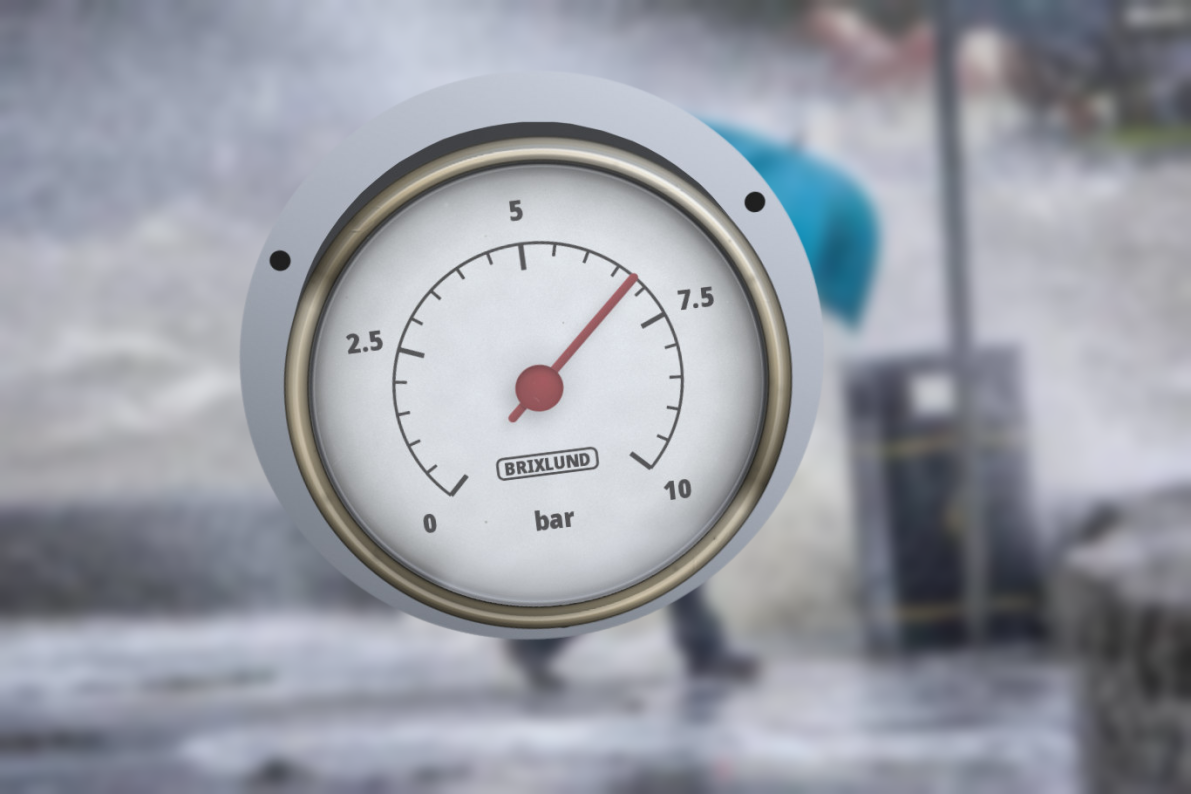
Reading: 6.75; bar
